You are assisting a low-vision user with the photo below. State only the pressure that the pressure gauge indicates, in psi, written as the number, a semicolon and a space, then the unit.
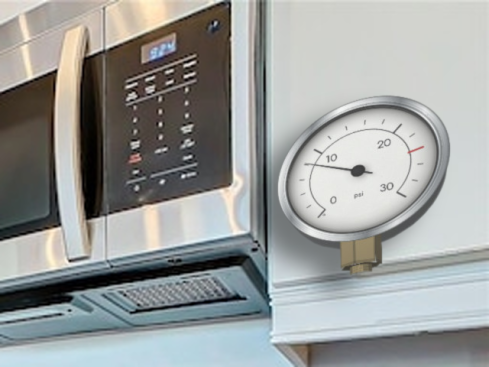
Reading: 8; psi
